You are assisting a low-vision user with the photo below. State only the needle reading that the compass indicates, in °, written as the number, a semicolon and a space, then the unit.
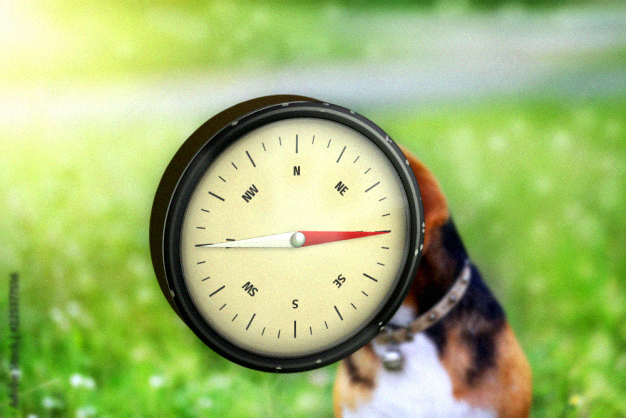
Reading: 90; °
